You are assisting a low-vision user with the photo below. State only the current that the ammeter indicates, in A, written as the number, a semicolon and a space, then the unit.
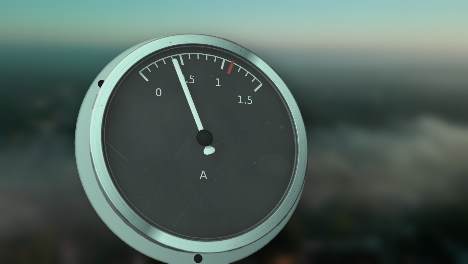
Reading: 0.4; A
